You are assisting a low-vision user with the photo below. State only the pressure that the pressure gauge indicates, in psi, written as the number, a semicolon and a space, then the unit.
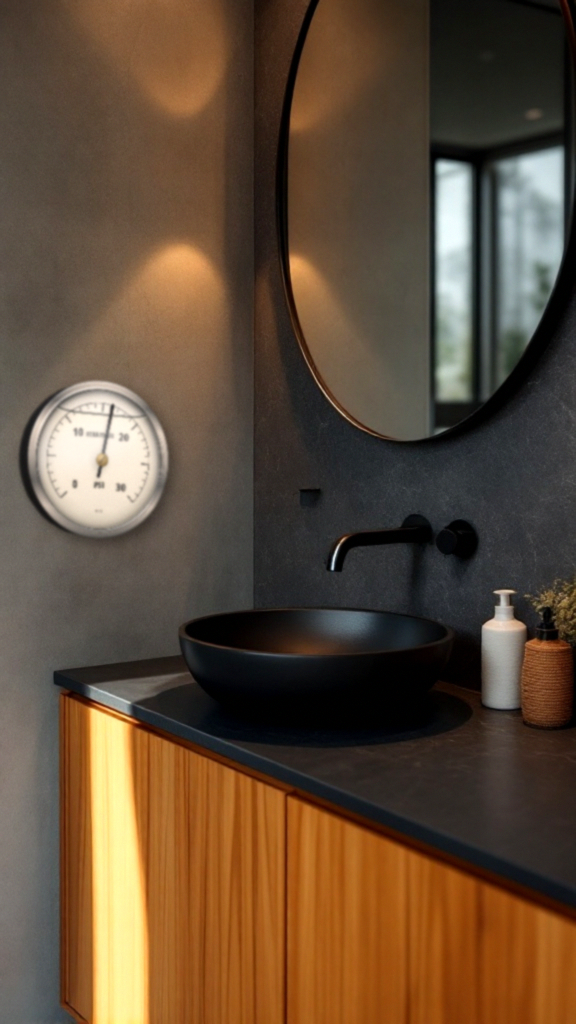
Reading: 16; psi
